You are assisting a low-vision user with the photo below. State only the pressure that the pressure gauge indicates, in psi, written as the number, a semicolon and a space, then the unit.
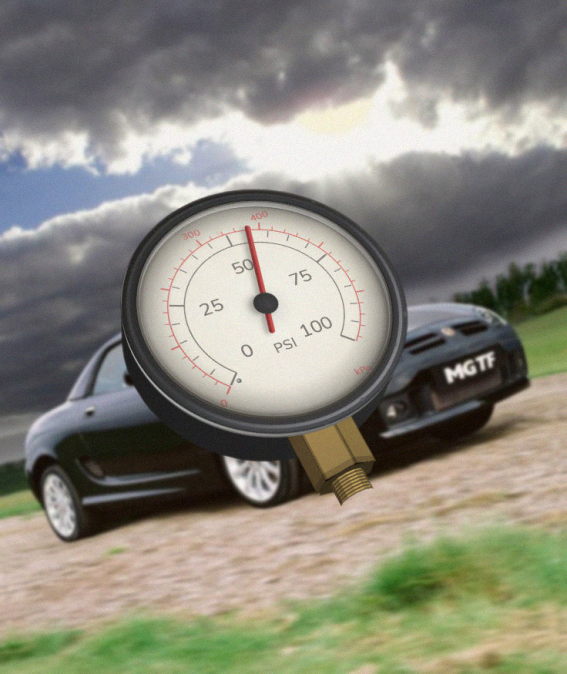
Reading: 55; psi
